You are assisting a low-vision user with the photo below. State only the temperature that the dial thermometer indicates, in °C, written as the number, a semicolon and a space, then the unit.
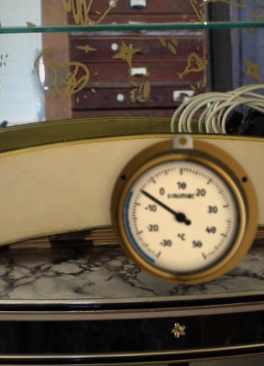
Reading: -5; °C
